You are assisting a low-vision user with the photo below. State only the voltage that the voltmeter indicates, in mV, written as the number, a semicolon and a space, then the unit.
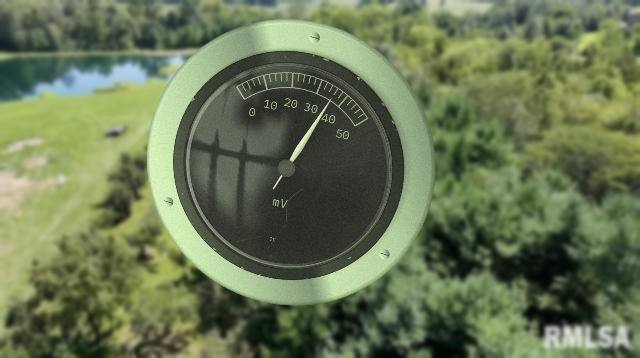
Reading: 36; mV
